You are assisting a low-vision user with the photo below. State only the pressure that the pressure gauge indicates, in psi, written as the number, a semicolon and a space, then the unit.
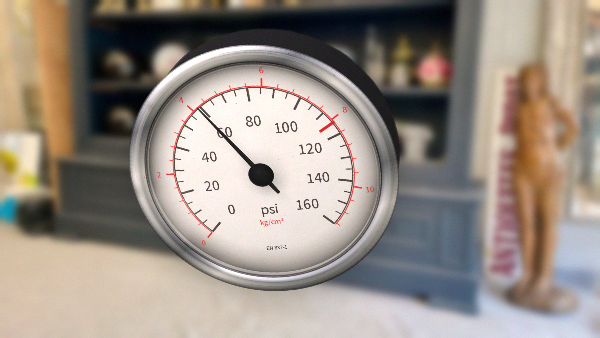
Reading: 60; psi
